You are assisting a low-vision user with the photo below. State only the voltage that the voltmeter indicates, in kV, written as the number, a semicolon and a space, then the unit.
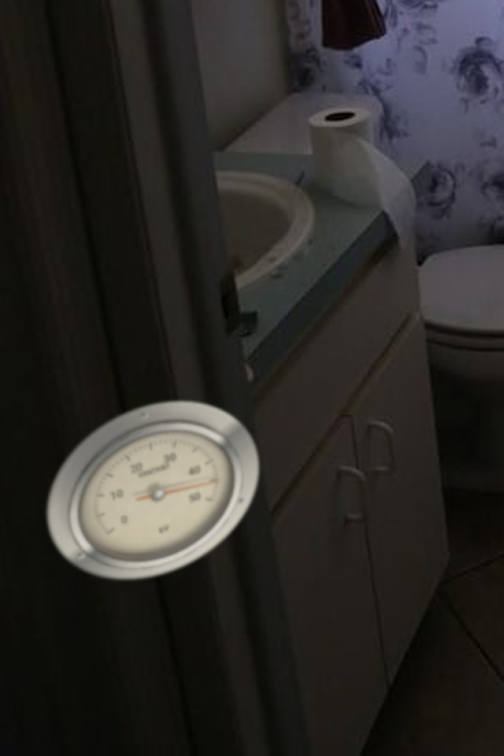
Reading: 45; kV
